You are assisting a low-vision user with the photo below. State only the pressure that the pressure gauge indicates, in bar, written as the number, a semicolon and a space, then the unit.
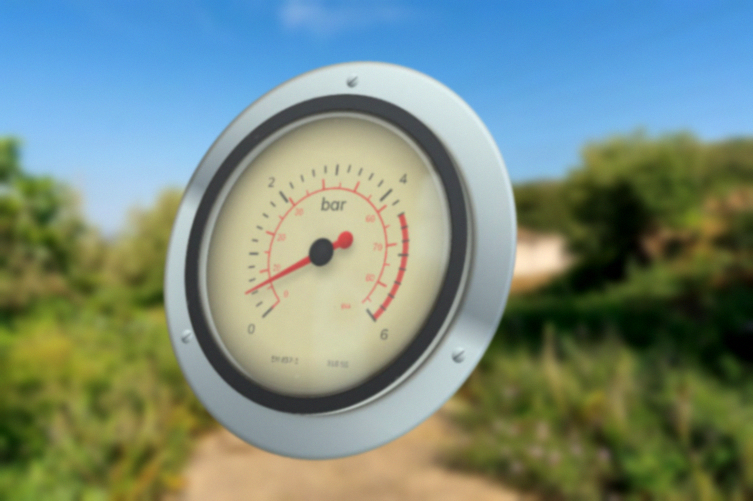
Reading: 0.4; bar
